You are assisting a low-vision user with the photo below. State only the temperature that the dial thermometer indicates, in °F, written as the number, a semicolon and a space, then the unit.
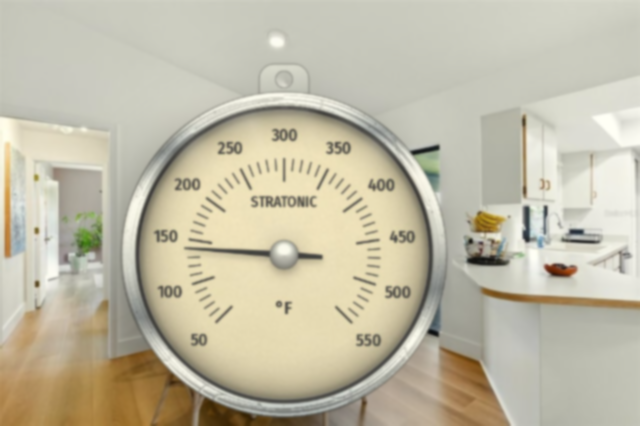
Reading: 140; °F
